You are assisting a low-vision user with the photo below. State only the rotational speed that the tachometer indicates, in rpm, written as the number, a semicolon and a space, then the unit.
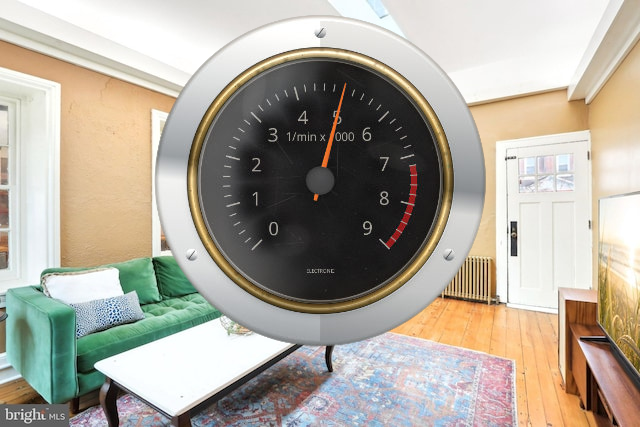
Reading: 5000; rpm
